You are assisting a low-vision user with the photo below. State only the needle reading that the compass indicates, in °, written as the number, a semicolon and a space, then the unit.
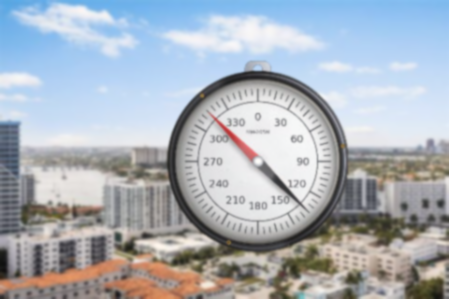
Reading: 315; °
